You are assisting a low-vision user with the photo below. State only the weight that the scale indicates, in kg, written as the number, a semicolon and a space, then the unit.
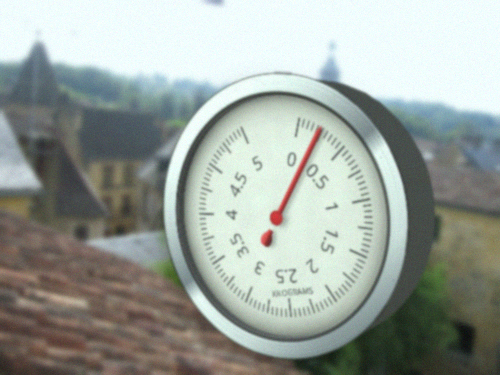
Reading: 0.25; kg
